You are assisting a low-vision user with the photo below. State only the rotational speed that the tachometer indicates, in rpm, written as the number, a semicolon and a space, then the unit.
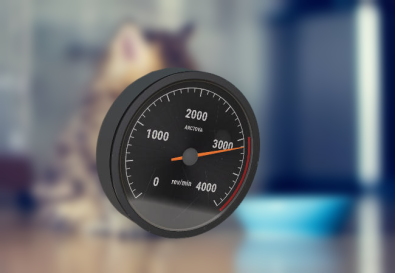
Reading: 3100; rpm
